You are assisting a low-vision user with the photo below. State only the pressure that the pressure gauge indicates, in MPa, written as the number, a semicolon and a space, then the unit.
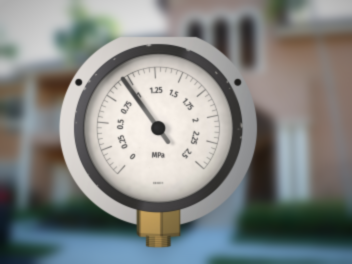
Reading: 0.95; MPa
